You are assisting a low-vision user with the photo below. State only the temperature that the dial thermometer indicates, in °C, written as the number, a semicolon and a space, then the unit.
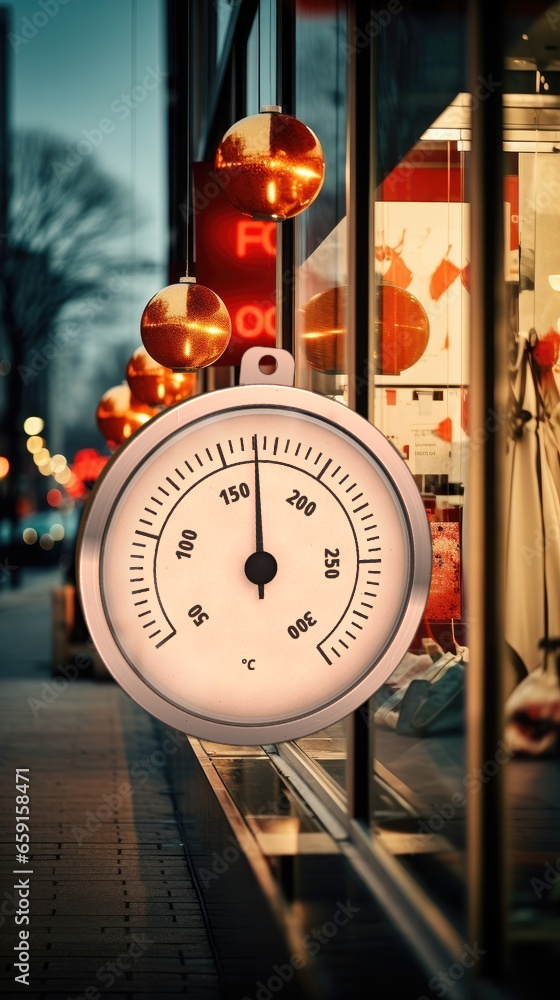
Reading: 165; °C
